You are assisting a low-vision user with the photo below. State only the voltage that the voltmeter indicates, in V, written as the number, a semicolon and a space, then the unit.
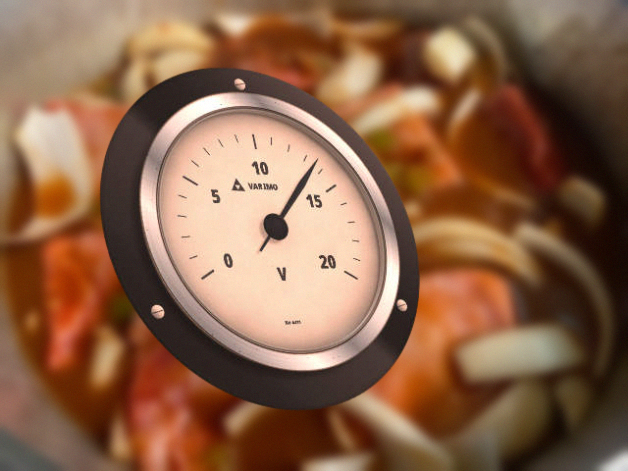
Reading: 13.5; V
